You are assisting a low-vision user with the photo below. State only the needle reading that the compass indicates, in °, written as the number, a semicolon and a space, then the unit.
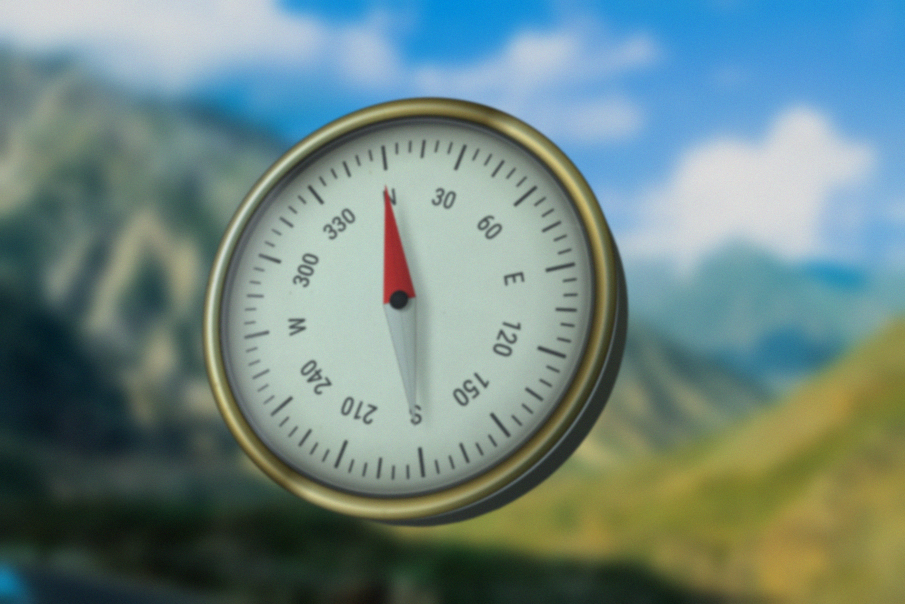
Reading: 0; °
